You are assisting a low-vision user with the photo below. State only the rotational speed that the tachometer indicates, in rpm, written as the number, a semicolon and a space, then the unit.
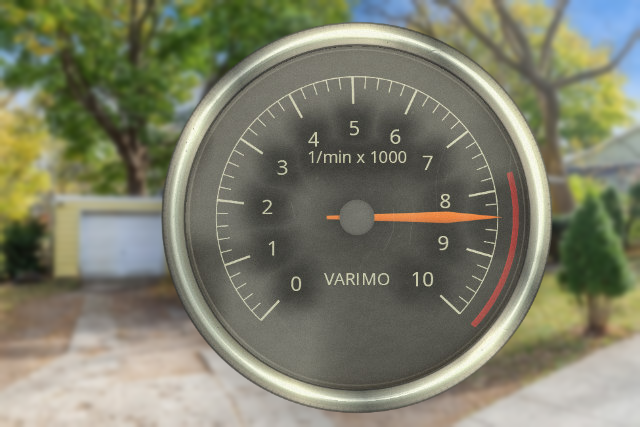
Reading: 8400; rpm
